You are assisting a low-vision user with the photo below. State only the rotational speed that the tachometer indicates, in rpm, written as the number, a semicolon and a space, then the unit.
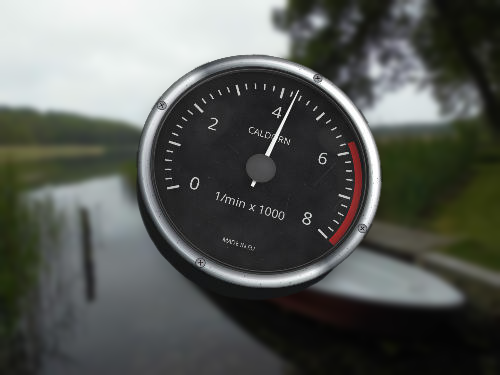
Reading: 4300; rpm
